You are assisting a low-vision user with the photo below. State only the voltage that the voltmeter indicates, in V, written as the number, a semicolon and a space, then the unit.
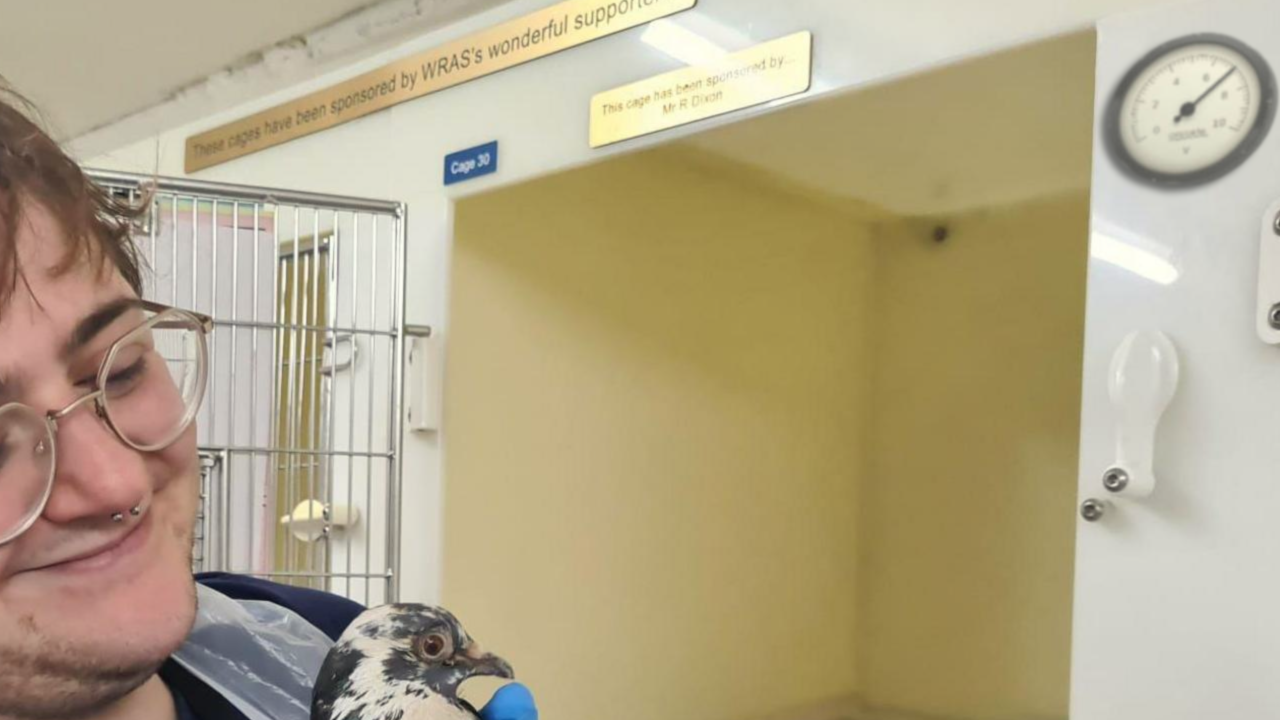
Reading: 7; V
